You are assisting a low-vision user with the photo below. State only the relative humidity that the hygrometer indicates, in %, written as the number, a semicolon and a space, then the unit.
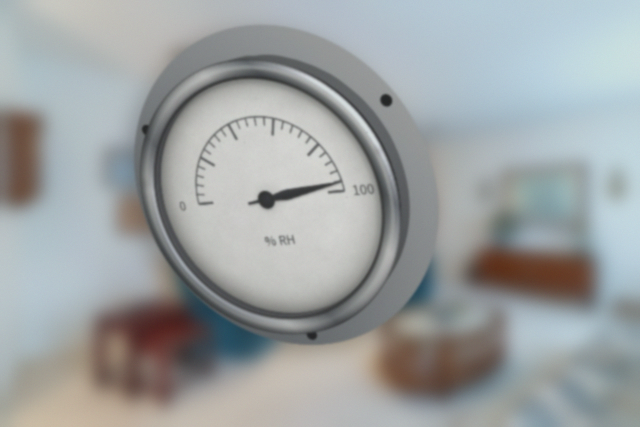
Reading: 96; %
